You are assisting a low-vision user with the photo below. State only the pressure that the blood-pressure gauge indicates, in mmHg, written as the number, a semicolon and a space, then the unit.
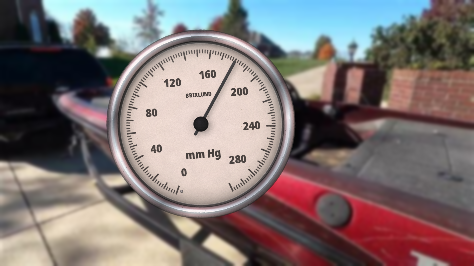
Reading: 180; mmHg
